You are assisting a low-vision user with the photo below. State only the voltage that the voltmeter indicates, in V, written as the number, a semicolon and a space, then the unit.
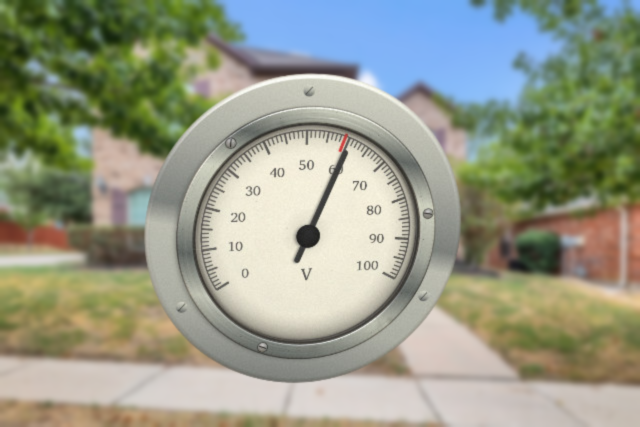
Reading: 60; V
